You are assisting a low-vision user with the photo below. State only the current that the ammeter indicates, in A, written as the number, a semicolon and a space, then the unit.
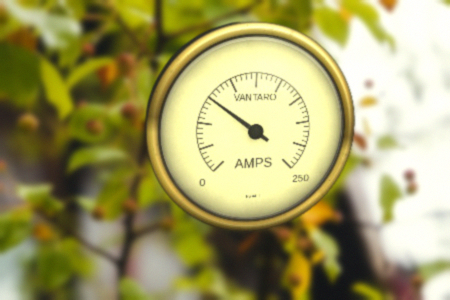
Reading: 75; A
